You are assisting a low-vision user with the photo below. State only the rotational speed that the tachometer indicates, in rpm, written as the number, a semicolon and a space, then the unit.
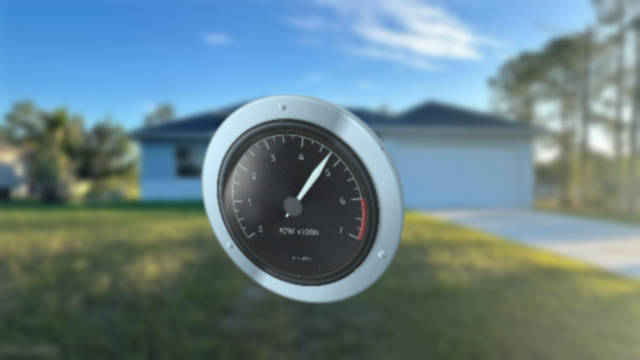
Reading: 4750; rpm
